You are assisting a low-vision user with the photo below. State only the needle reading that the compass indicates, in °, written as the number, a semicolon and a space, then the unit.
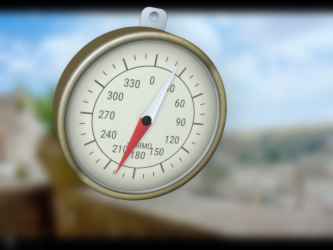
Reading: 200; °
